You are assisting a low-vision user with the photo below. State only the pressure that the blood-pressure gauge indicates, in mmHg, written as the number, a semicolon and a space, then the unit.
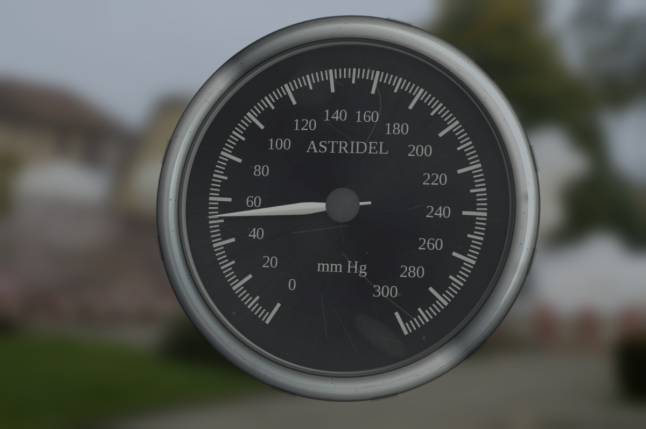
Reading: 52; mmHg
